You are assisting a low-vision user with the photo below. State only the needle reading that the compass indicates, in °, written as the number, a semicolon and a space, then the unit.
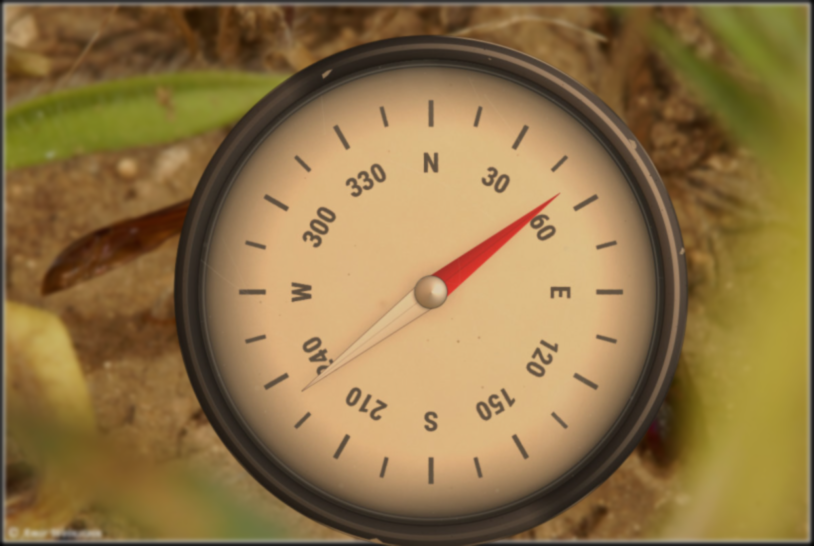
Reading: 52.5; °
